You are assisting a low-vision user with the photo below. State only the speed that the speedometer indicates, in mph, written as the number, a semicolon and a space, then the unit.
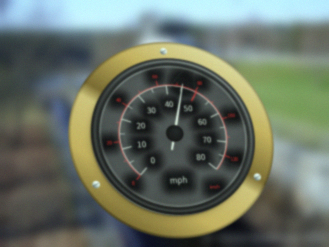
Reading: 45; mph
